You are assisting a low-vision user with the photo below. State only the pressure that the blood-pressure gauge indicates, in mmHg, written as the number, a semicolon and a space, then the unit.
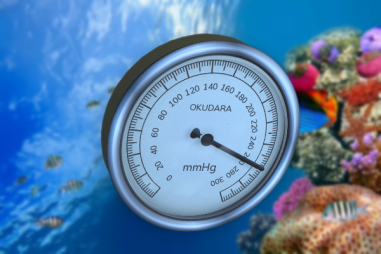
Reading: 260; mmHg
